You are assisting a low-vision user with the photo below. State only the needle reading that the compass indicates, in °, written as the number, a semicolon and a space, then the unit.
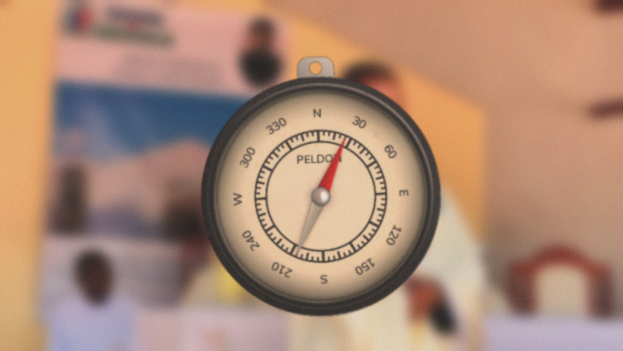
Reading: 25; °
